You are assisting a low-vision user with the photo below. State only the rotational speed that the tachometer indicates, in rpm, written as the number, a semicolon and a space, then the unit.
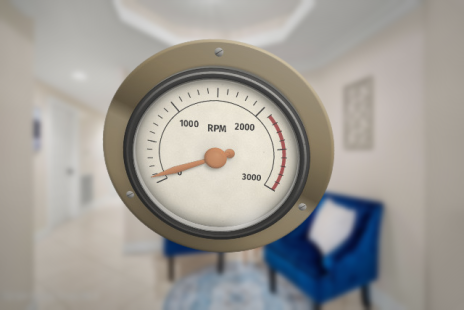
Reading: 100; rpm
